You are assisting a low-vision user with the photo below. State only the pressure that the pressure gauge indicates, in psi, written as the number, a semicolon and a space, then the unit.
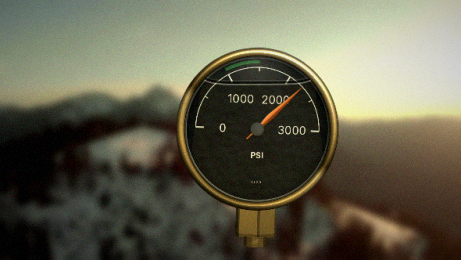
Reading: 2250; psi
